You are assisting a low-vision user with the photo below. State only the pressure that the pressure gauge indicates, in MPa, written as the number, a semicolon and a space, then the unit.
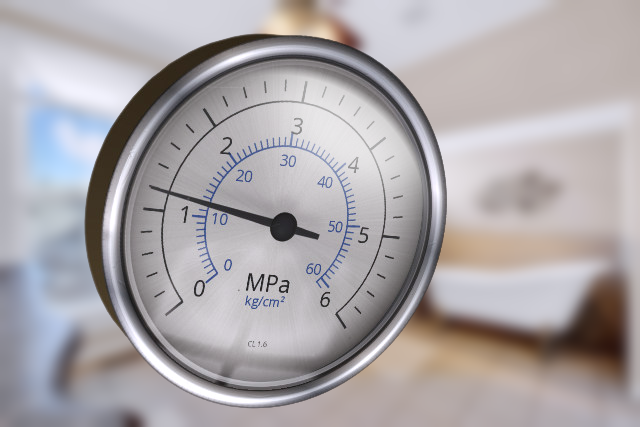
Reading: 1.2; MPa
